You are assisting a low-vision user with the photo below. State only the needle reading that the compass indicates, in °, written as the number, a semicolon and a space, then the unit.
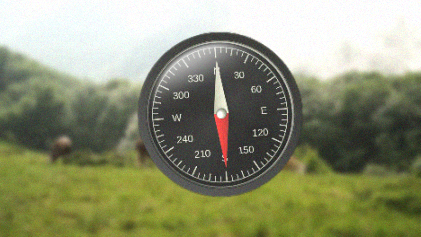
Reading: 180; °
